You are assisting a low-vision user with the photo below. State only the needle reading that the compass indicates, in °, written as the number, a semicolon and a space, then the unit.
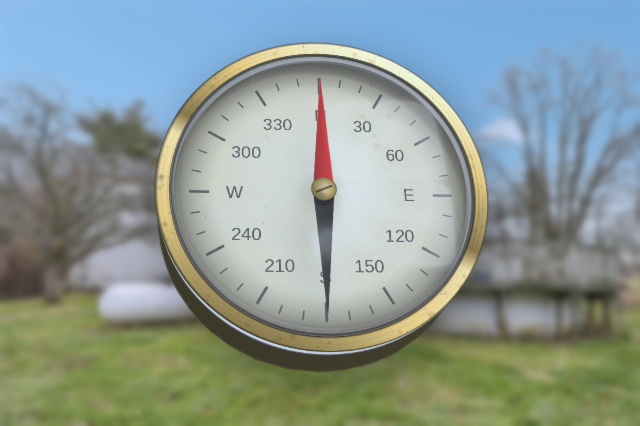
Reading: 0; °
